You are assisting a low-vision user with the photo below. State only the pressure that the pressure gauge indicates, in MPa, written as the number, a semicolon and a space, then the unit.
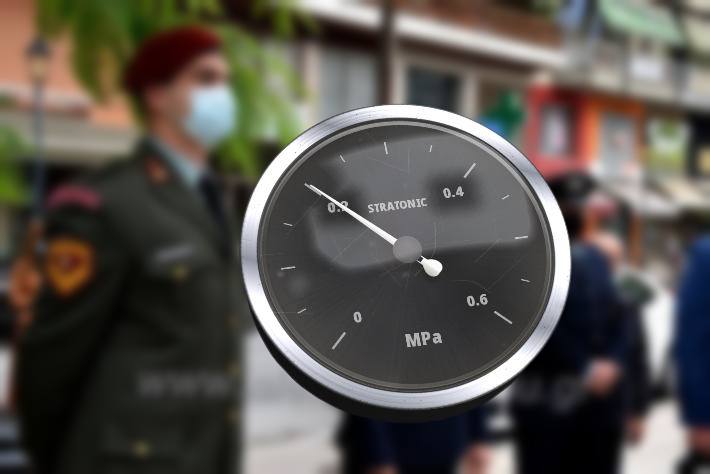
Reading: 0.2; MPa
